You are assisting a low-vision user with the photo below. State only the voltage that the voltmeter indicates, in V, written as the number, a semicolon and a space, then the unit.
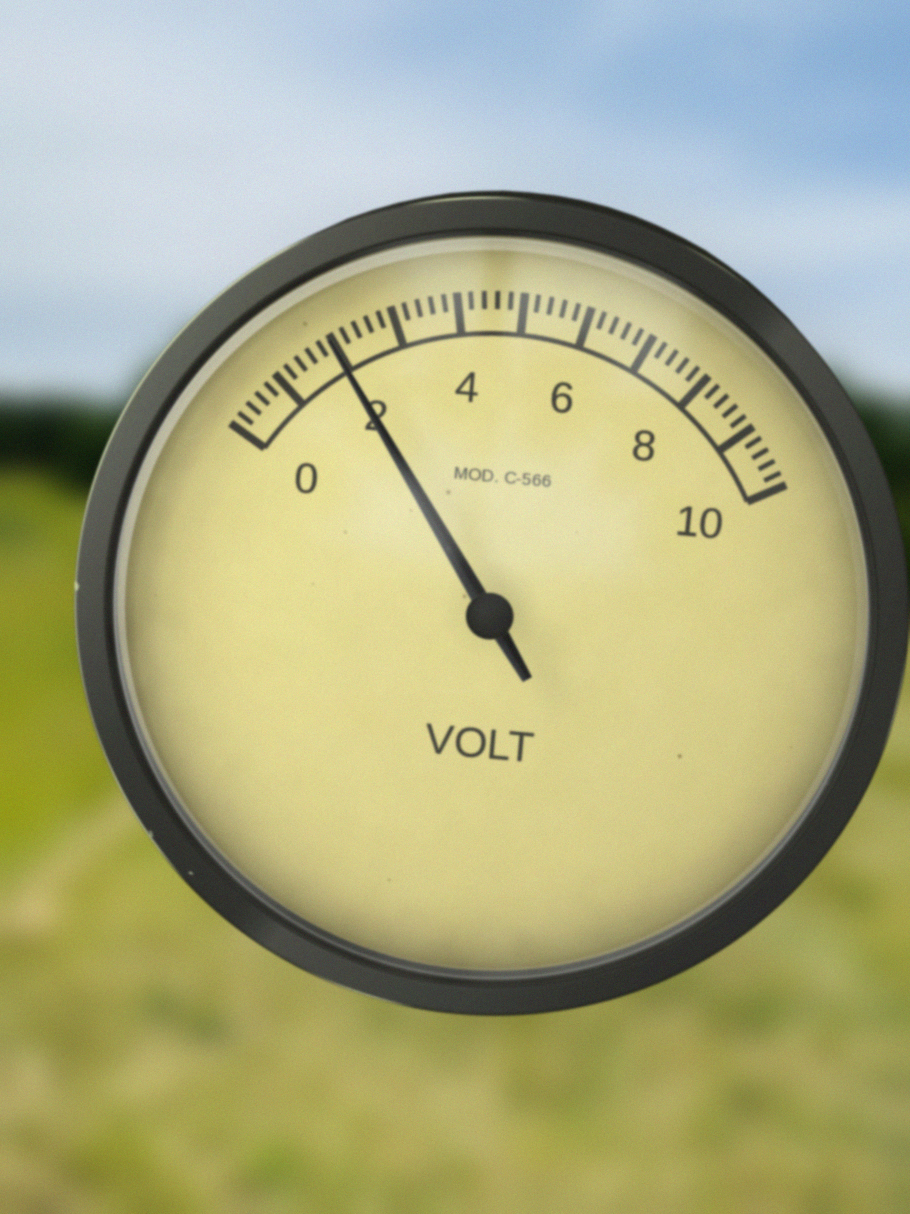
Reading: 2; V
